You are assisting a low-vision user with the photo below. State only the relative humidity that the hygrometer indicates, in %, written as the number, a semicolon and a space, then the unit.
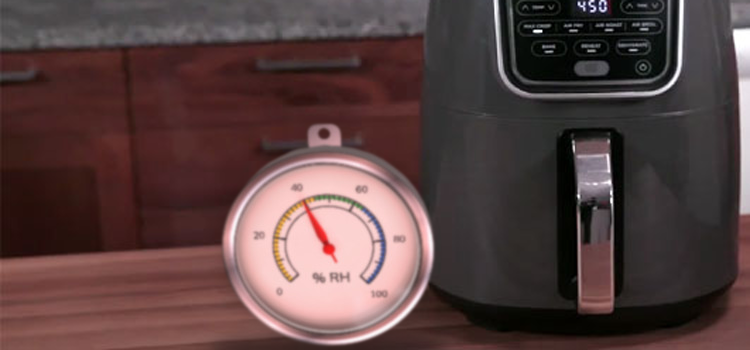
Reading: 40; %
